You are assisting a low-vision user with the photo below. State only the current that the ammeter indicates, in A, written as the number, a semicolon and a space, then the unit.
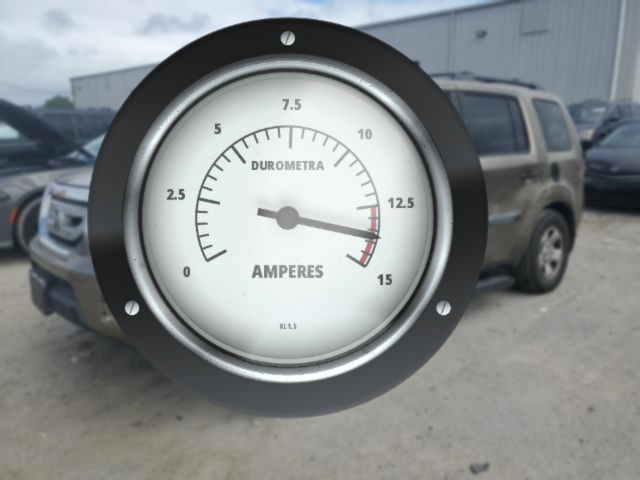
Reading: 13.75; A
